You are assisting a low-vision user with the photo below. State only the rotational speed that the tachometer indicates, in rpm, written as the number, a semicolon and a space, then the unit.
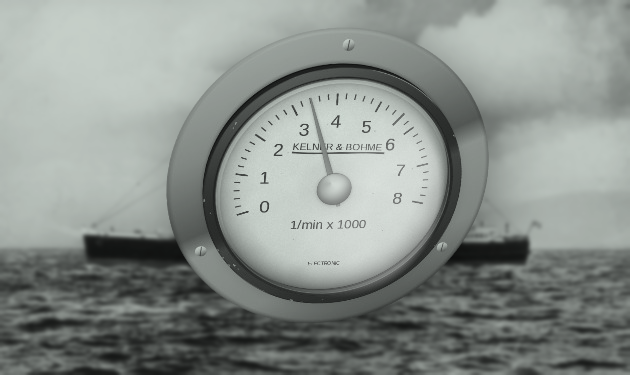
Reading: 3400; rpm
